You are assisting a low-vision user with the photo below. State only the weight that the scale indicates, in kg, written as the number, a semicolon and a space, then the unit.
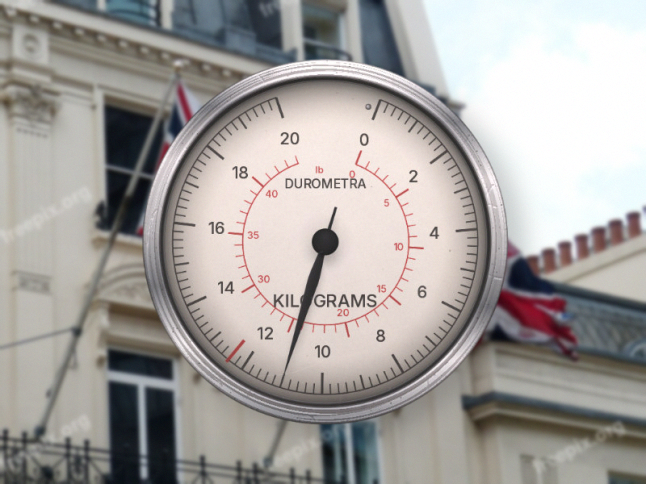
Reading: 11; kg
